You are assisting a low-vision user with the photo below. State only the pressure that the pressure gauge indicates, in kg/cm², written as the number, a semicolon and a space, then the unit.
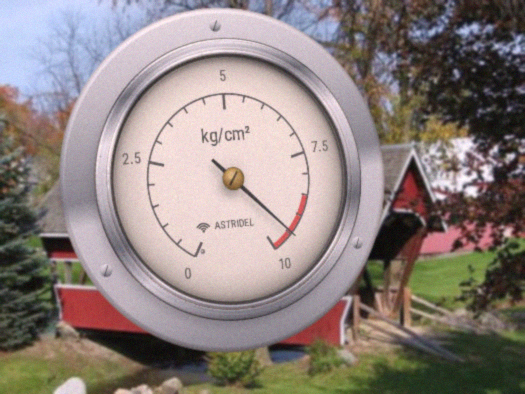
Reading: 9.5; kg/cm²
